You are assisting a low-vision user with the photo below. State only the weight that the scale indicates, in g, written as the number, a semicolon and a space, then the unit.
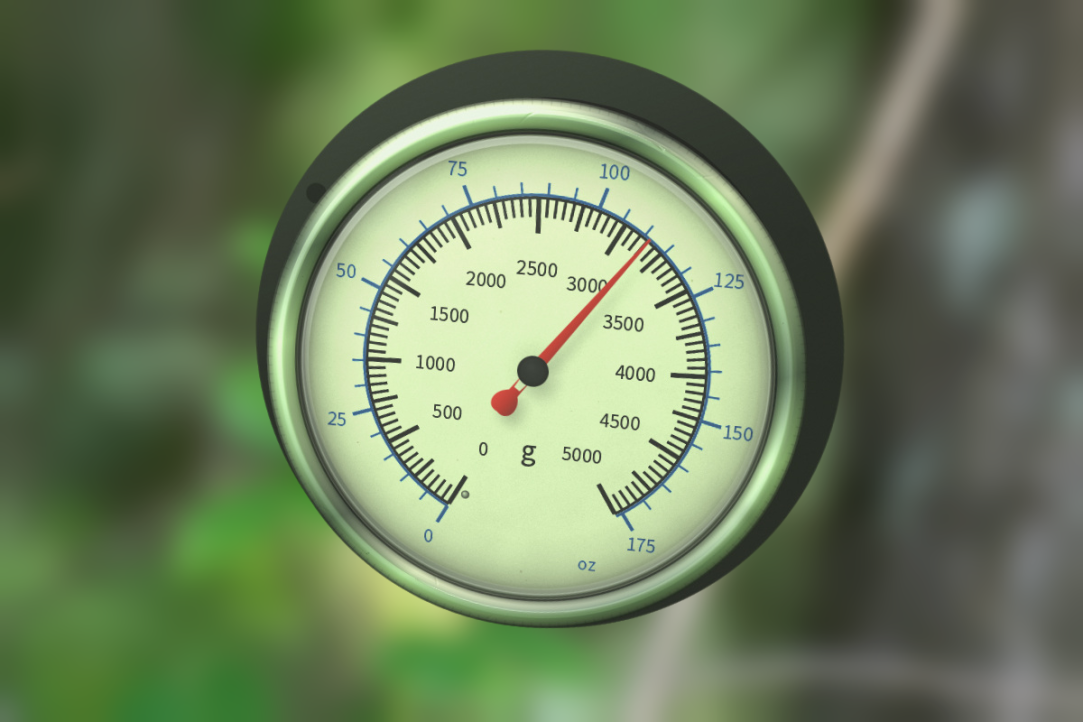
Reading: 3150; g
